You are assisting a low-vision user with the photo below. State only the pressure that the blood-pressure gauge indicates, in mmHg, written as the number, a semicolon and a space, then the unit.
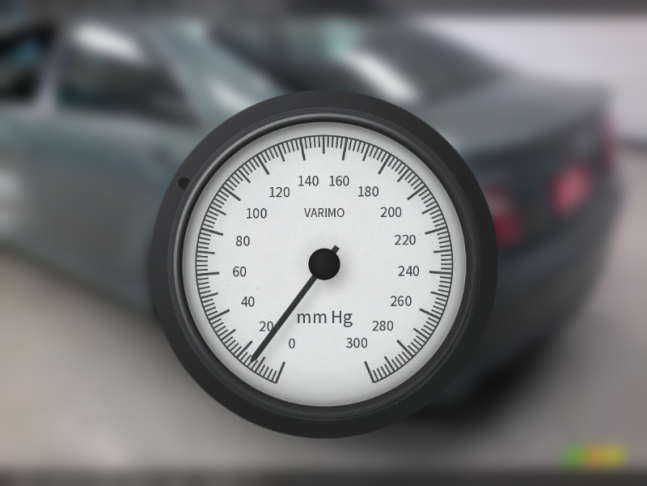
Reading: 14; mmHg
